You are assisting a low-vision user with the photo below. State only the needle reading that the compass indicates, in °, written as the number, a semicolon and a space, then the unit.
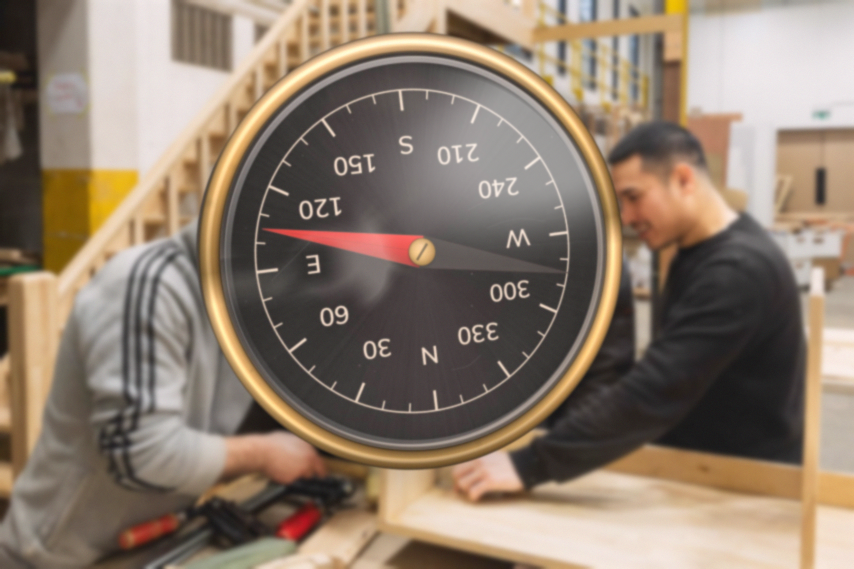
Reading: 105; °
